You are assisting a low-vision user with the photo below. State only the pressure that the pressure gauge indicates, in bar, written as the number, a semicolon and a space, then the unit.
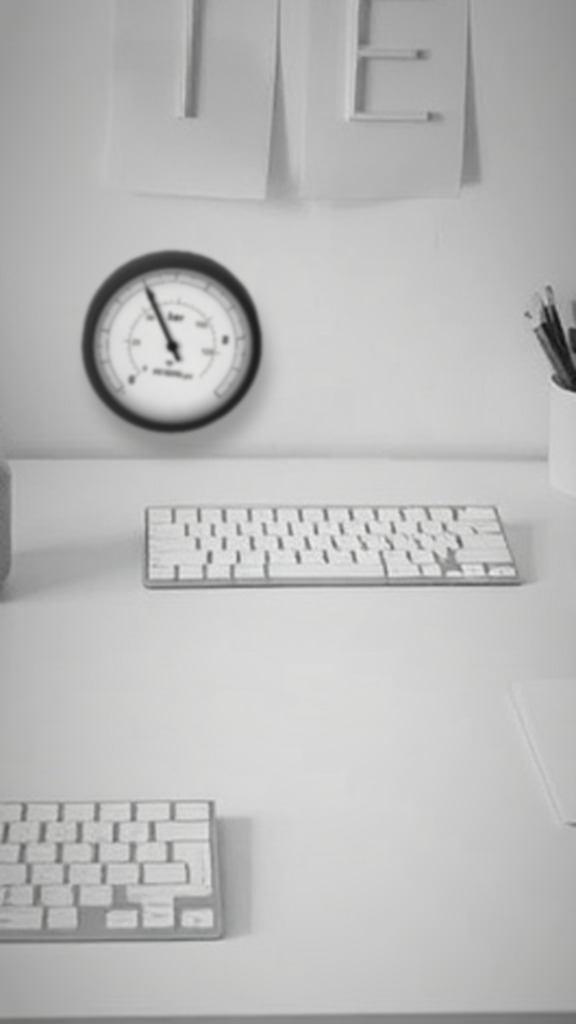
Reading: 4; bar
